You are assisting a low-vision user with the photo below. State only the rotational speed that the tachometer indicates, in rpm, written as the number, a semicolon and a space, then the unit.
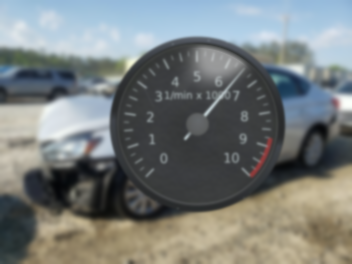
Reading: 6500; rpm
